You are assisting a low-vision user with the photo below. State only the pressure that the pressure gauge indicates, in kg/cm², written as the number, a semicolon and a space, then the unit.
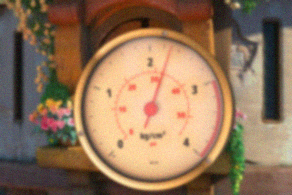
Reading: 2.3; kg/cm²
